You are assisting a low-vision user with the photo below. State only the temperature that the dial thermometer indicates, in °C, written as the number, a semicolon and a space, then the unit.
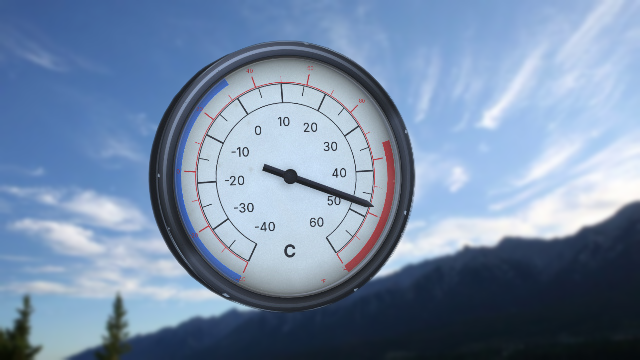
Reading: 47.5; °C
